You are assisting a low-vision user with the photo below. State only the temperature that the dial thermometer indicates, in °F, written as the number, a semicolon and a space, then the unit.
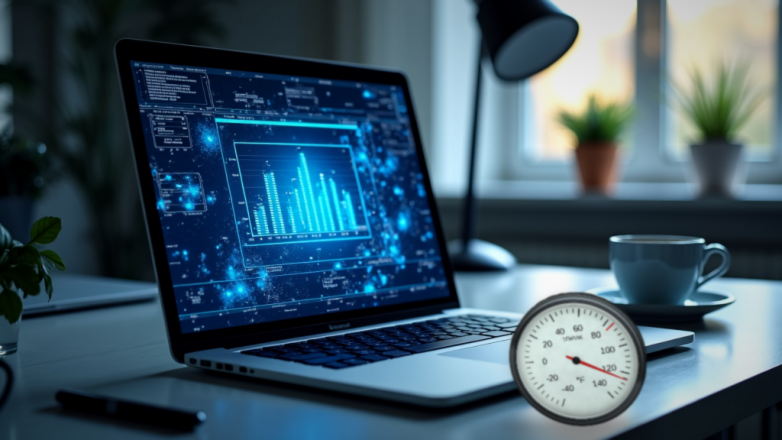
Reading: 124; °F
